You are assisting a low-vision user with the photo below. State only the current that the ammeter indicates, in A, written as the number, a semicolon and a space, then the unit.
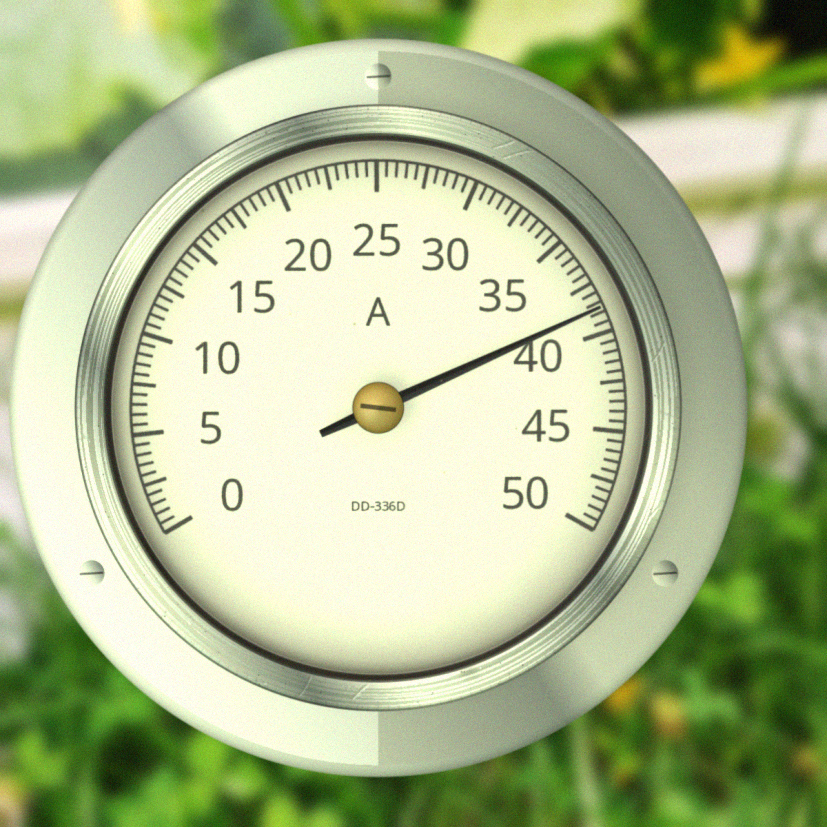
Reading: 38.75; A
